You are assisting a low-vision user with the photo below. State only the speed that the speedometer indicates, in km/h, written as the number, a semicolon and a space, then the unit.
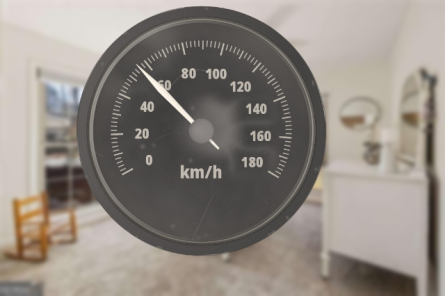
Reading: 56; km/h
